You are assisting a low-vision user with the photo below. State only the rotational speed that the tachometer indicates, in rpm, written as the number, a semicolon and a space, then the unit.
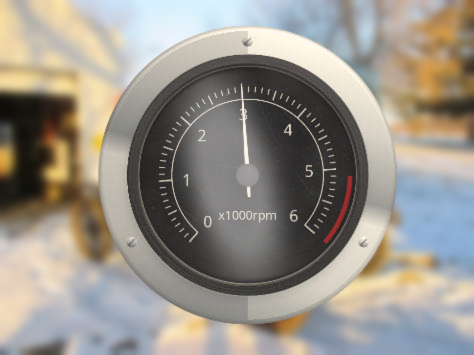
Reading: 3000; rpm
